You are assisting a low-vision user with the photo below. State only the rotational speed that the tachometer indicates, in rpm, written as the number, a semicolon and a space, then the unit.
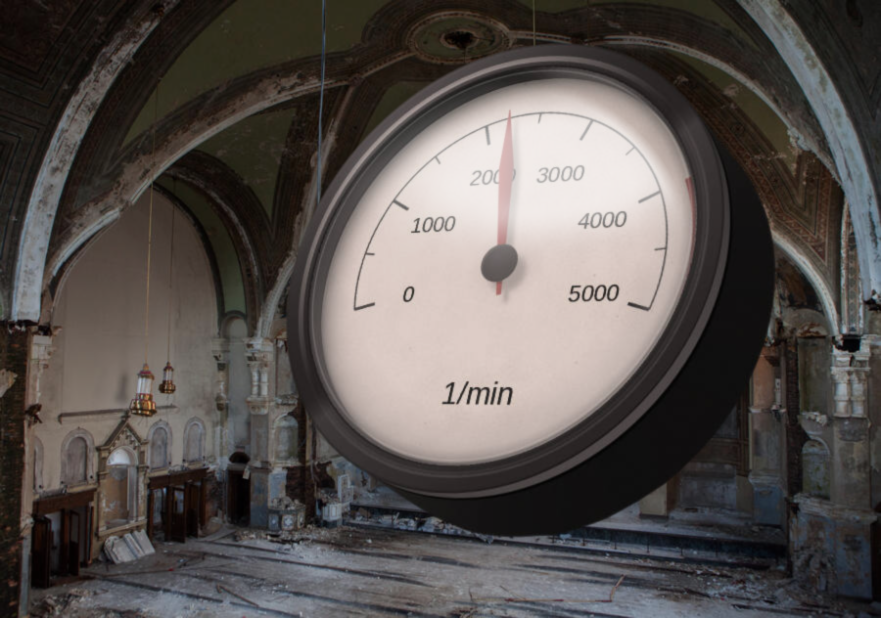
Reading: 2250; rpm
